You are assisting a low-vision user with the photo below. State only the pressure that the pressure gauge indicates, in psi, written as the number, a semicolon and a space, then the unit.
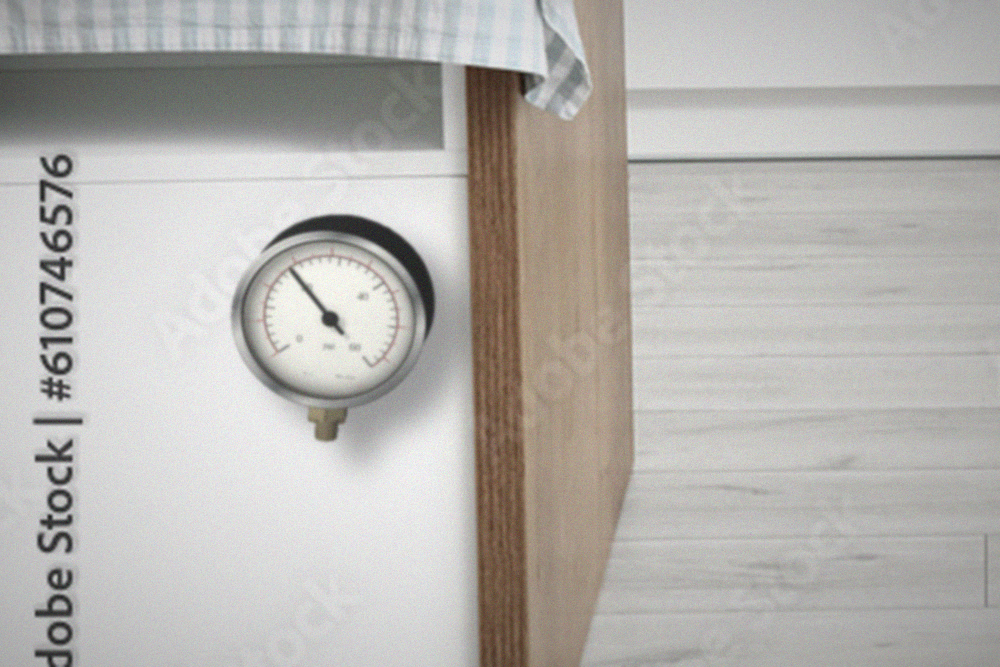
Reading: 20; psi
